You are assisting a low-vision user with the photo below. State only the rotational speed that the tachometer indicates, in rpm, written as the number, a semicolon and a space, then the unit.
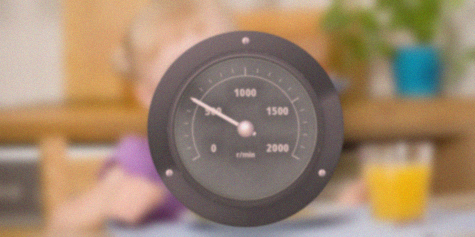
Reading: 500; rpm
